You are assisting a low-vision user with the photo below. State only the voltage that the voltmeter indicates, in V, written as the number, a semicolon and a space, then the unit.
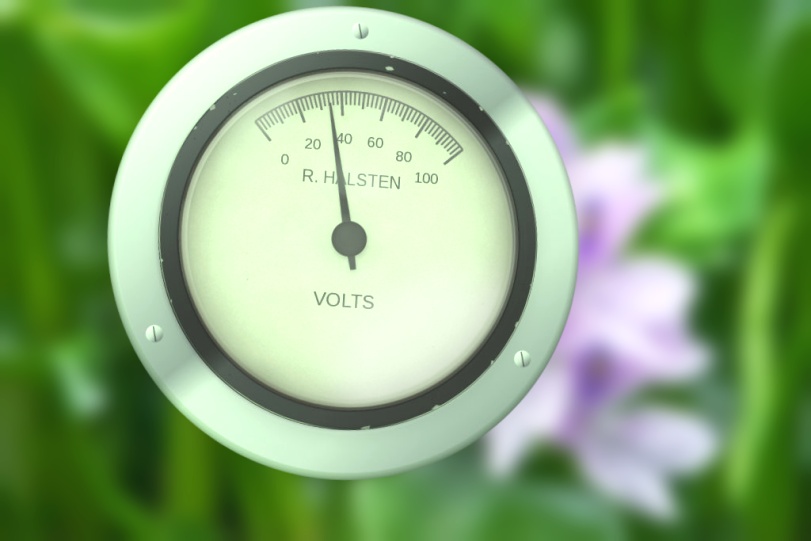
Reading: 34; V
